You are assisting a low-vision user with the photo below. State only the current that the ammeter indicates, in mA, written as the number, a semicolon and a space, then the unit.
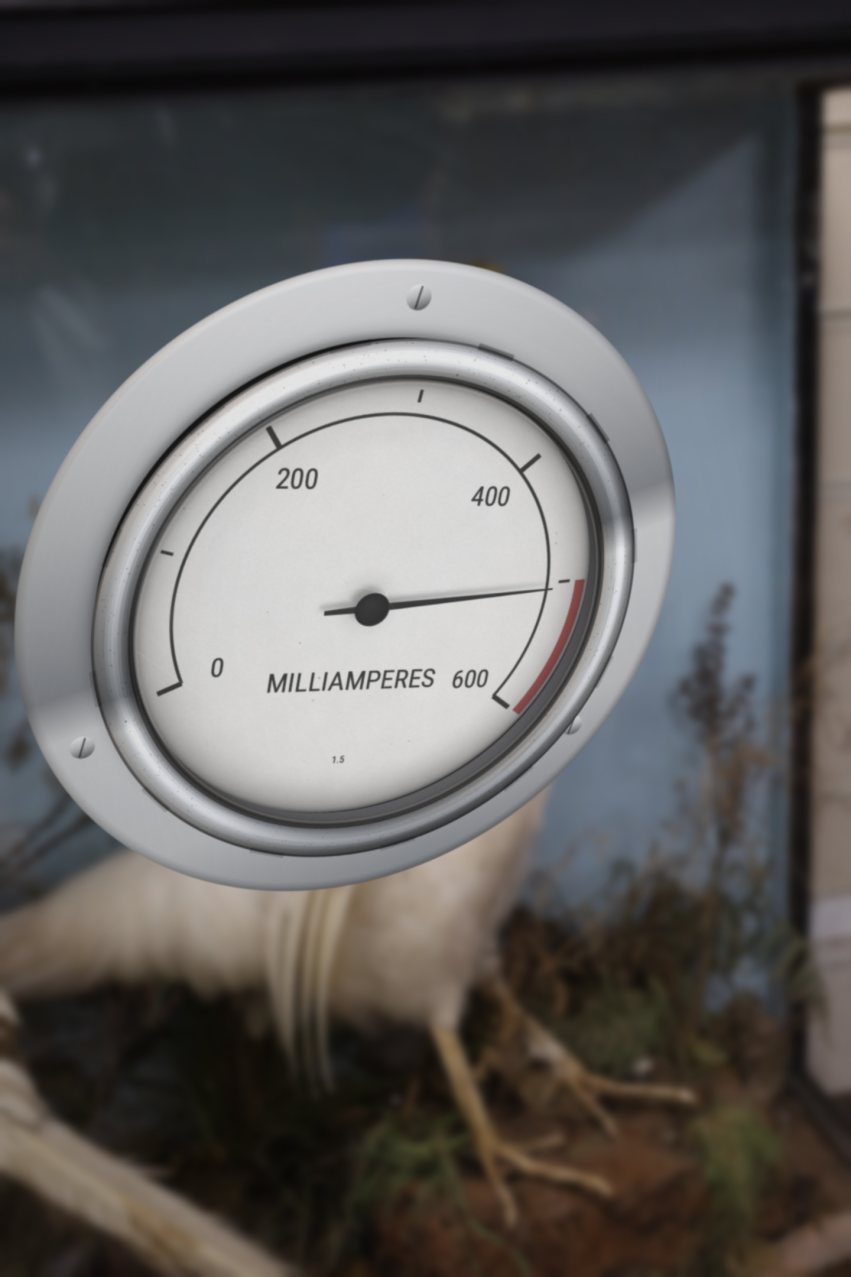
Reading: 500; mA
